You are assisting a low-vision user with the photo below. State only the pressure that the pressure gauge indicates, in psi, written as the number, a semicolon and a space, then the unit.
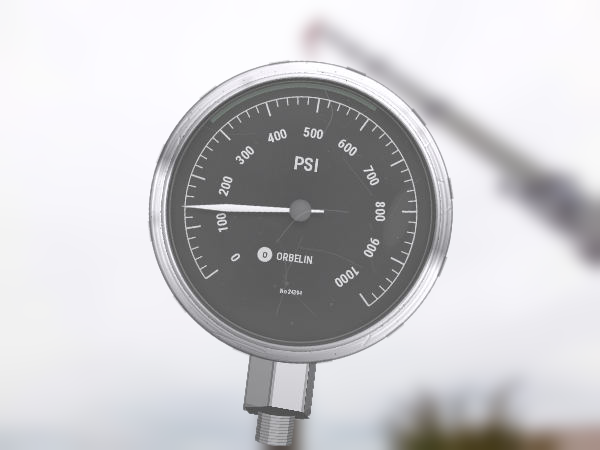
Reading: 140; psi
